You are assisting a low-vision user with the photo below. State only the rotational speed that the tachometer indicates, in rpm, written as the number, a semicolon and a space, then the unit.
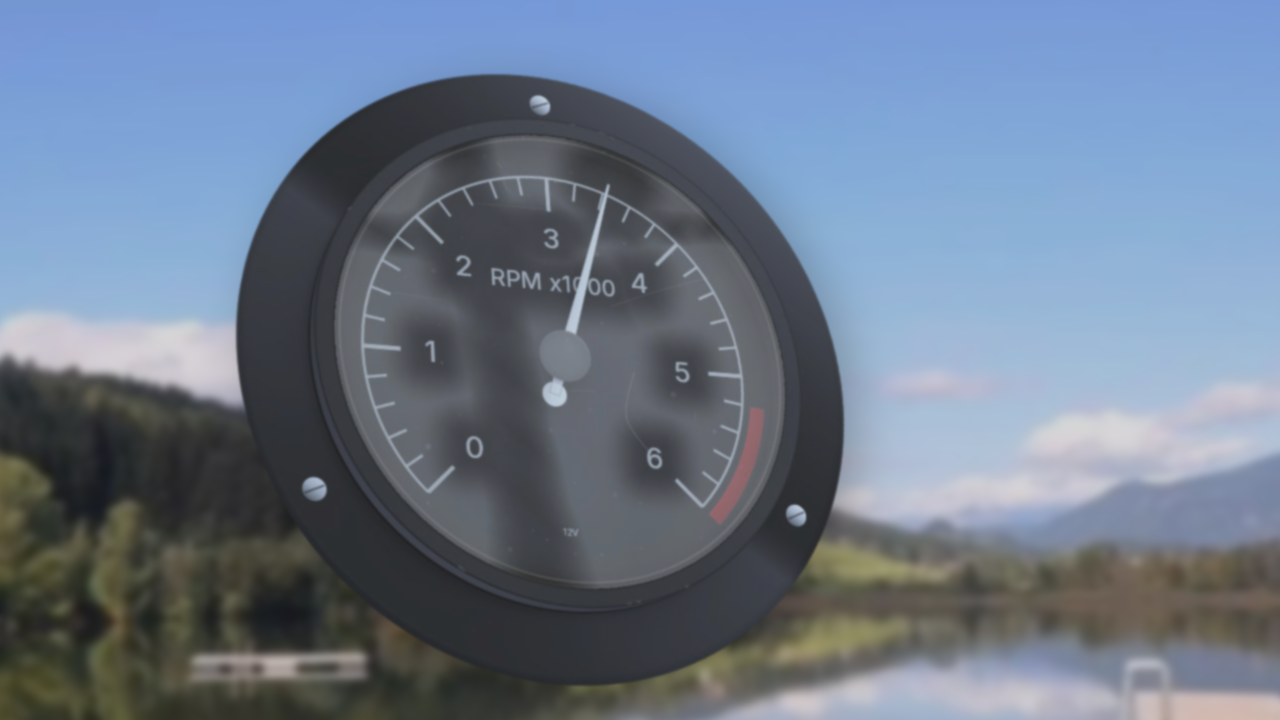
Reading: 3400; rpm
